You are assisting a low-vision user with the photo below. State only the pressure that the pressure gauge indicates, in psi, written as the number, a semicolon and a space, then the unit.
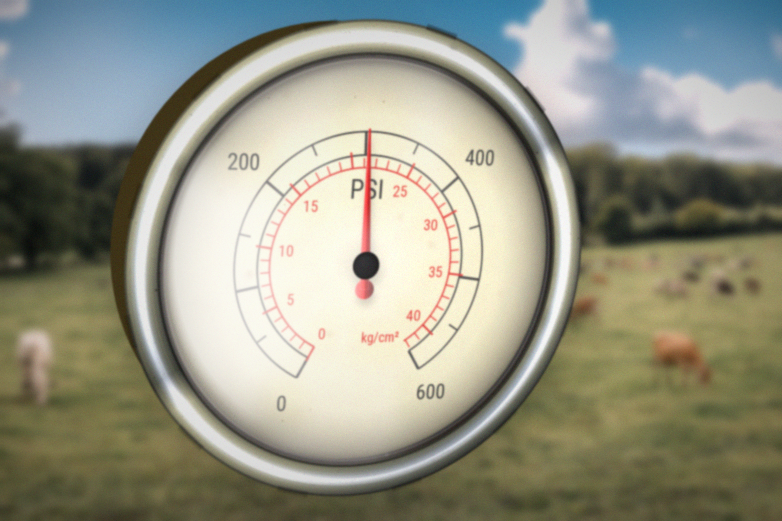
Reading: 300; psi
